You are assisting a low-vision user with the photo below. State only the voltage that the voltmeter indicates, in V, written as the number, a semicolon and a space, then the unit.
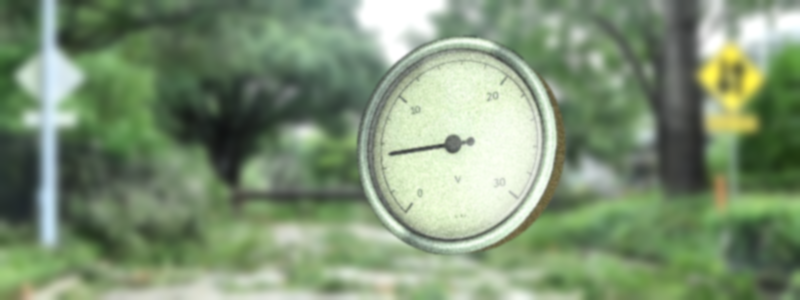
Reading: 5; V
